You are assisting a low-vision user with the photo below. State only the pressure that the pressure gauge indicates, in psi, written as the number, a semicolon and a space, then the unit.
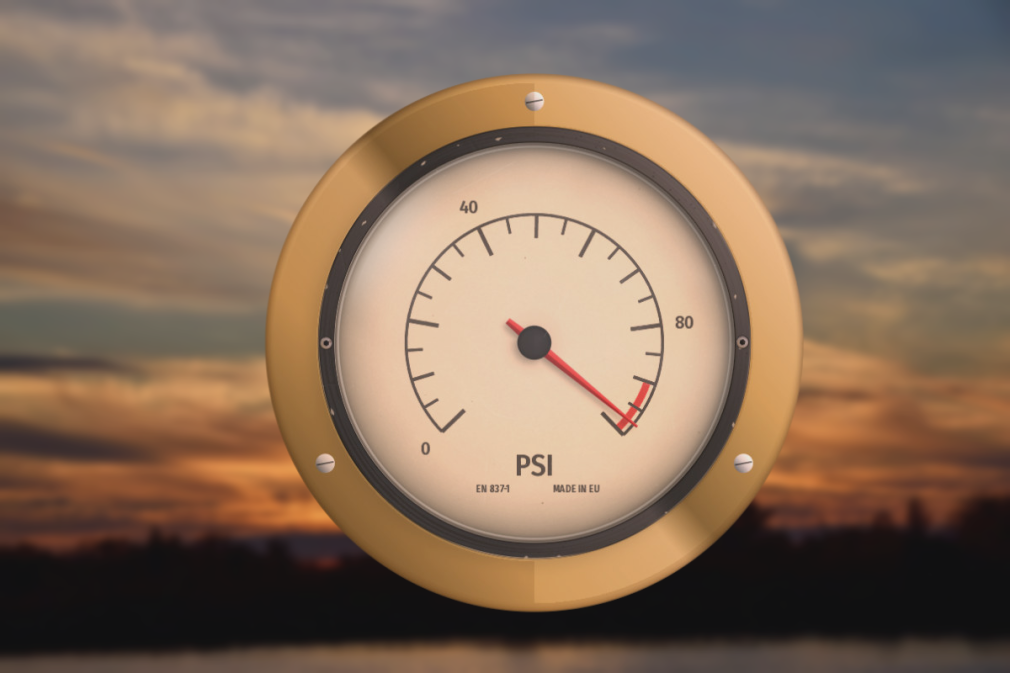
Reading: 97.5; psi
